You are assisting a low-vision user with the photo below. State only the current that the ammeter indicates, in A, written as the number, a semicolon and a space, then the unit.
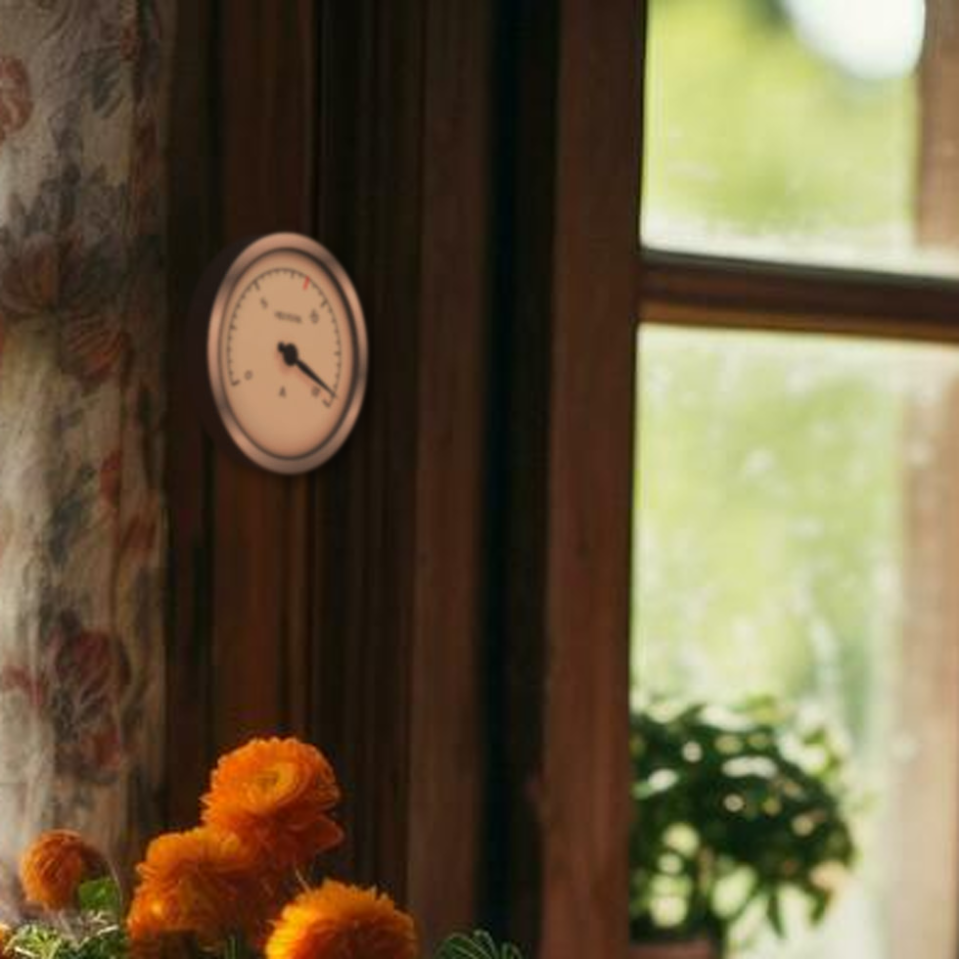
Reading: 14.5; A
